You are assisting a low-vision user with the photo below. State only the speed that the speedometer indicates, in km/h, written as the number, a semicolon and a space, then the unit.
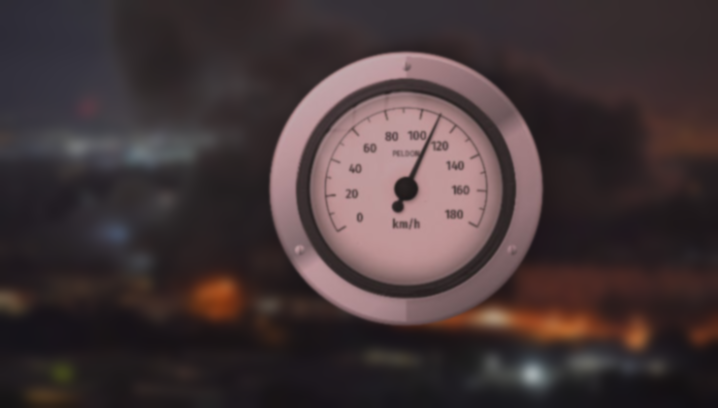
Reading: 110; km/h
